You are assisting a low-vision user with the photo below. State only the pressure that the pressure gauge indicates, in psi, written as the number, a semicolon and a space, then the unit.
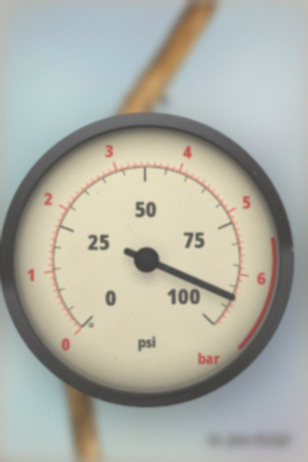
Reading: 92.5; psi
